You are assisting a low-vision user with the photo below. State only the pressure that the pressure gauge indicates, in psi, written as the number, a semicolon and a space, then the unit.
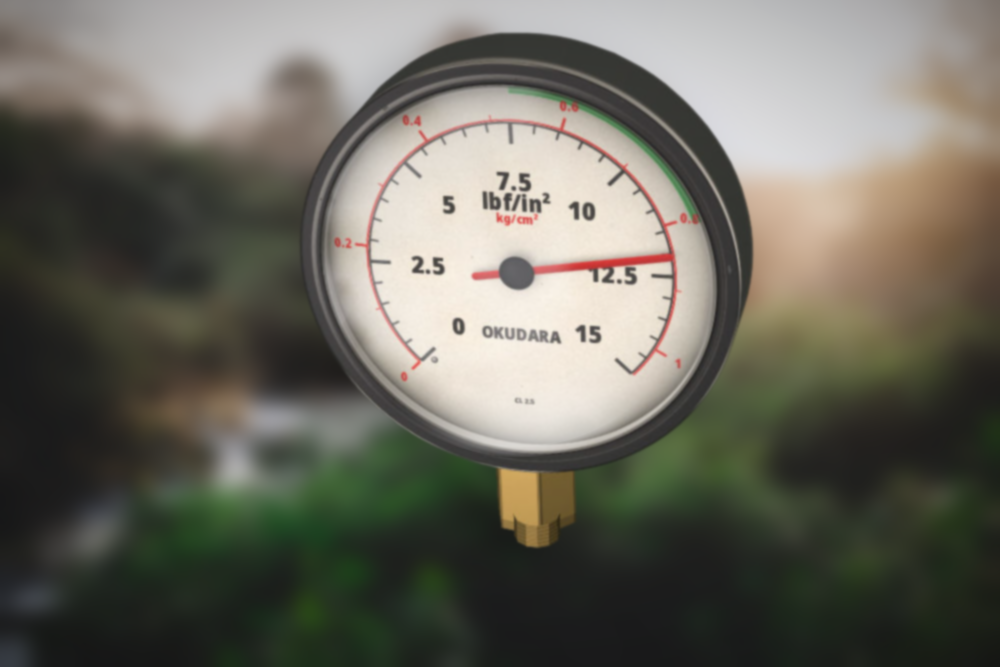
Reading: 12; psi
